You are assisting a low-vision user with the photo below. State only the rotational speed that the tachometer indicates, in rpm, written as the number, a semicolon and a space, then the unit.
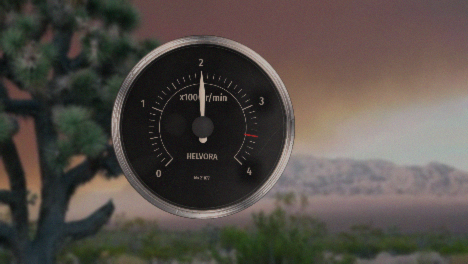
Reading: 2000; rpm
